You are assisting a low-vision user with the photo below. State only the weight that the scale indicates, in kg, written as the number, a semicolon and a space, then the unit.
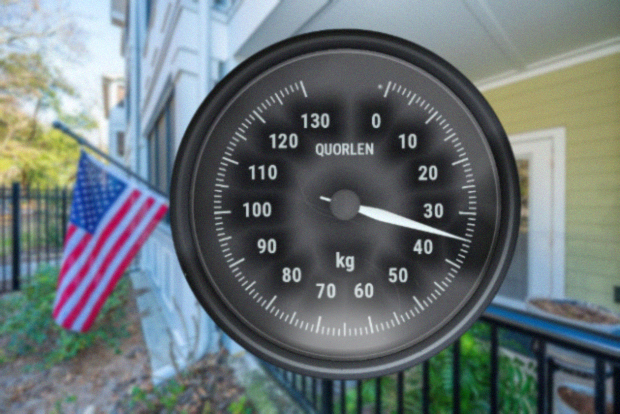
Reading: 35; kg
